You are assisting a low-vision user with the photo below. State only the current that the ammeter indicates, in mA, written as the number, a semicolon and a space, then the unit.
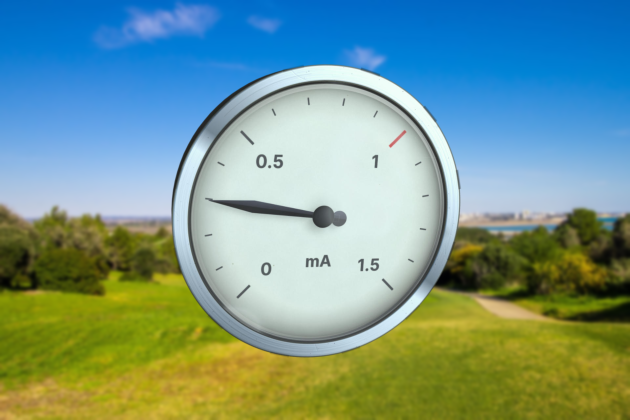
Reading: 0.3; mA
